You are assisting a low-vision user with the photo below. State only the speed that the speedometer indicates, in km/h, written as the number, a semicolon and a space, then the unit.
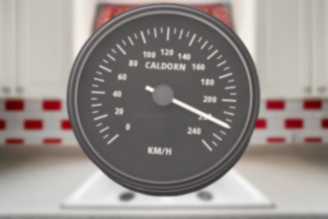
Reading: 220; km/h
